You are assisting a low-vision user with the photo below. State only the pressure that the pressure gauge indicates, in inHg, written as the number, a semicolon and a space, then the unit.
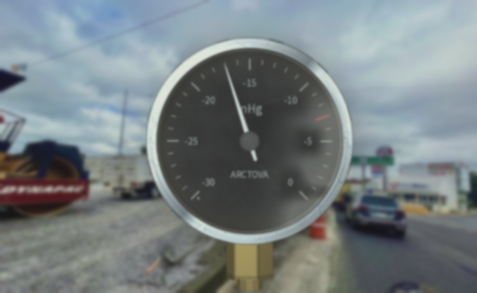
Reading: -17; inHg
